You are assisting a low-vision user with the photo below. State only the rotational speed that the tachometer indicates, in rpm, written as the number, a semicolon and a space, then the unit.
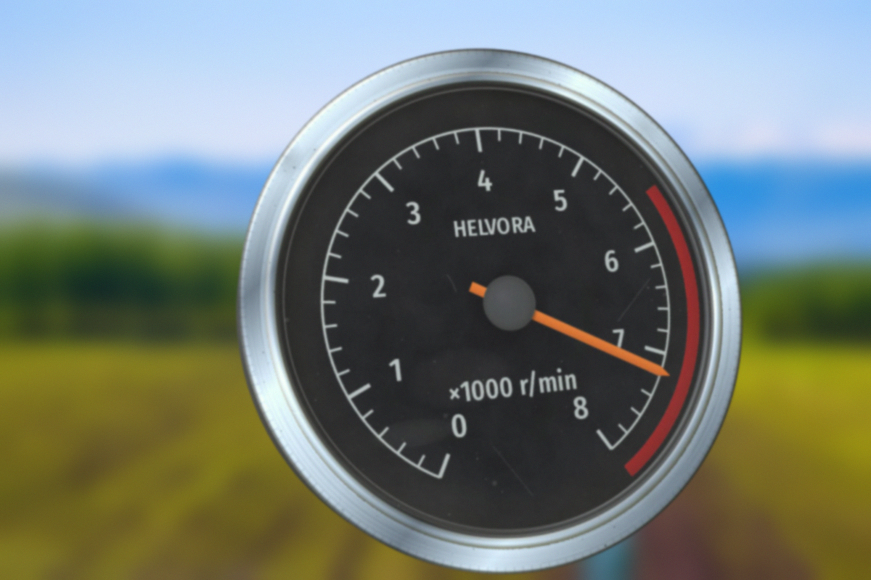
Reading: 7200; rpm
